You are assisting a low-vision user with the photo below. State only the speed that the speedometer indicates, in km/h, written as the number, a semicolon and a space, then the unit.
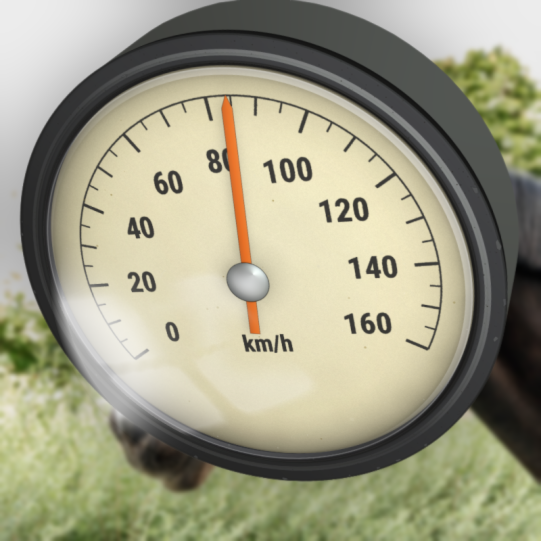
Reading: 85; km/h
